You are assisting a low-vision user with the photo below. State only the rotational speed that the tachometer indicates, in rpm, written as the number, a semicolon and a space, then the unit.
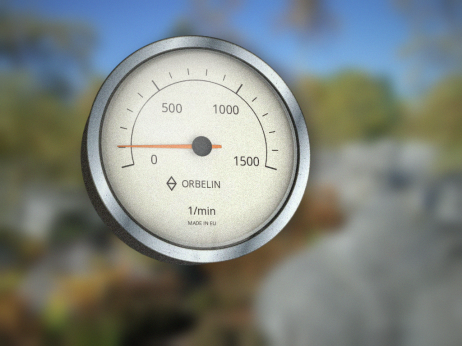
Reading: 100; rpm
